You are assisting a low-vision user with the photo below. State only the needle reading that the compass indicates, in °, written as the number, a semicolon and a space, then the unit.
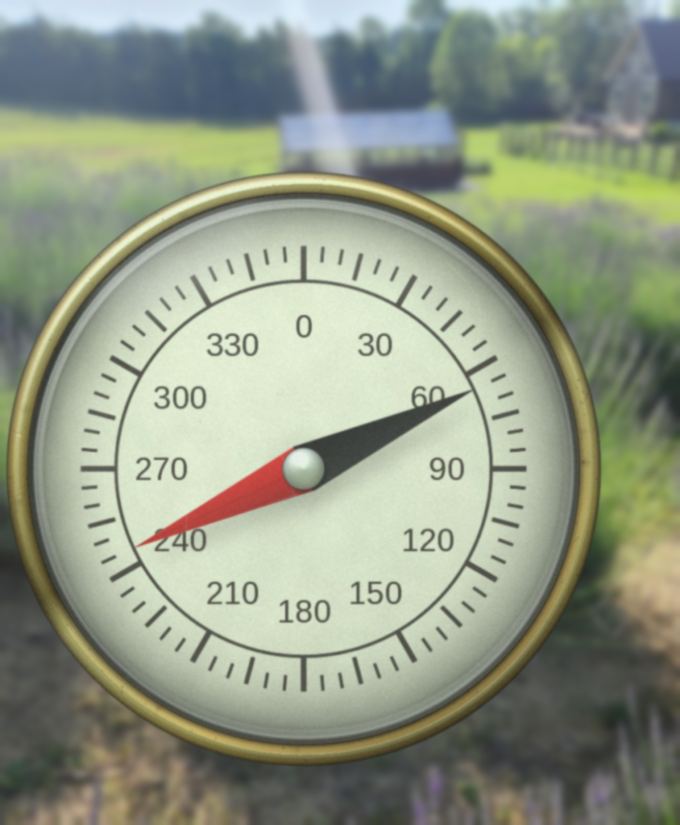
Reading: 245; °
